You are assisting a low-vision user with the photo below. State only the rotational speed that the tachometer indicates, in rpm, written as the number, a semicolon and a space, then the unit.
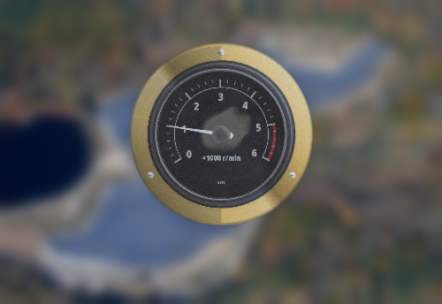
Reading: 1000; rpm
